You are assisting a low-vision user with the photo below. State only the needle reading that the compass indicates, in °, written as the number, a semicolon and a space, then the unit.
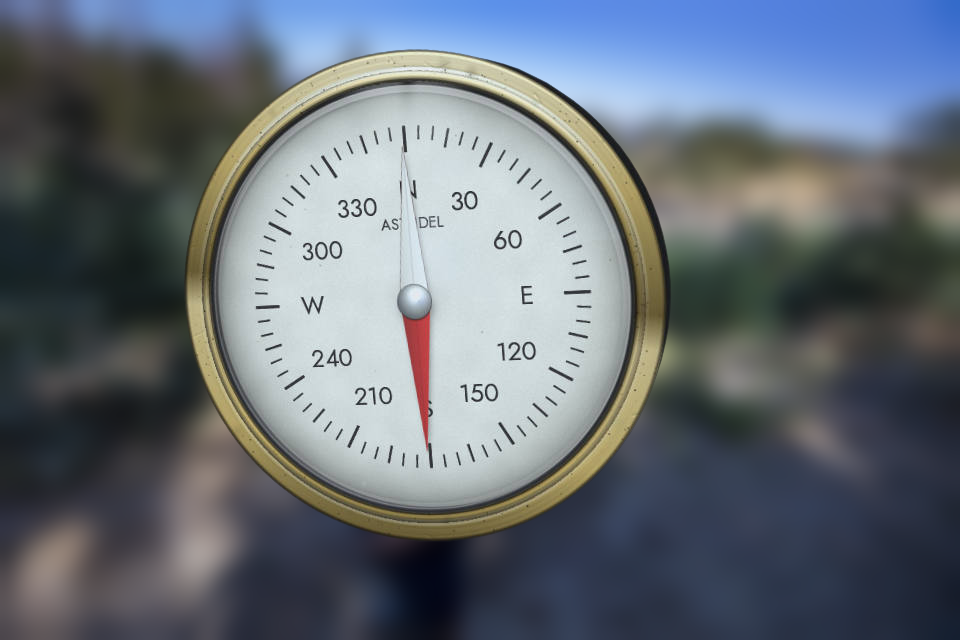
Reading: 180; °
